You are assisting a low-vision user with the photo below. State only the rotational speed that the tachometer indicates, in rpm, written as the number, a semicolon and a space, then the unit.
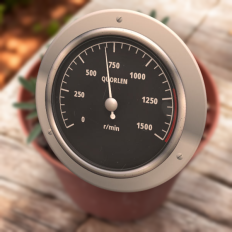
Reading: 700; rpm
